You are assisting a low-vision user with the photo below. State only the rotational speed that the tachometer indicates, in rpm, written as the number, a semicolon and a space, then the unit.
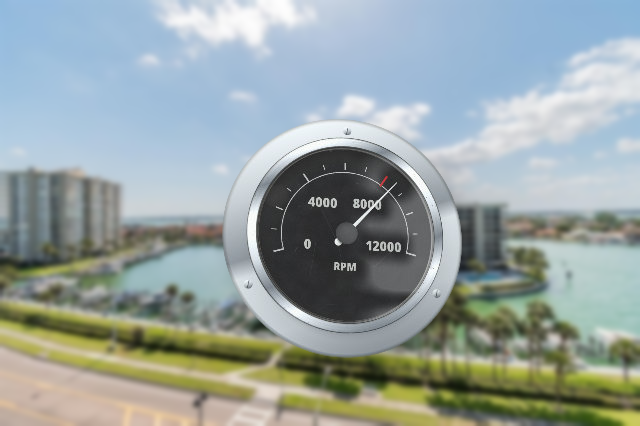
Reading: 8500; rpm
